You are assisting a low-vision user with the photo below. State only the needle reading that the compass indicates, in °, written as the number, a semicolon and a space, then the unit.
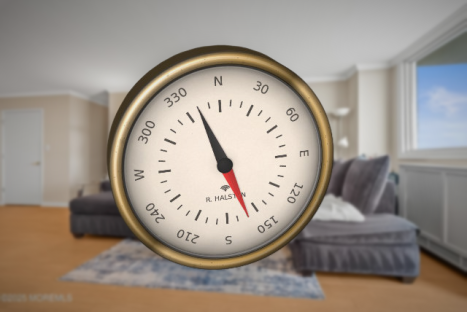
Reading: 160; °
